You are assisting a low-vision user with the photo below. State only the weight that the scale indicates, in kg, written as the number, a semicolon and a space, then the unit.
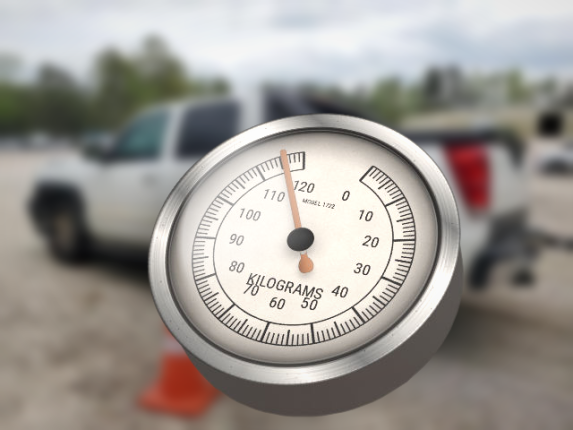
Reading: 116; kg
